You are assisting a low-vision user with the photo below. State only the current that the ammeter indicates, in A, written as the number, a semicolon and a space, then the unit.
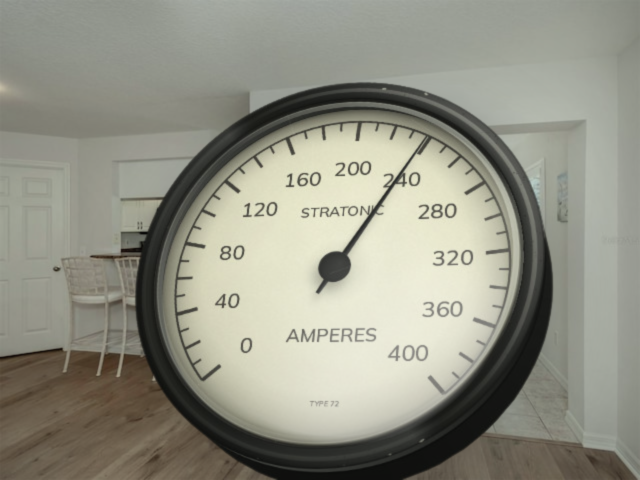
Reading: 240; A
